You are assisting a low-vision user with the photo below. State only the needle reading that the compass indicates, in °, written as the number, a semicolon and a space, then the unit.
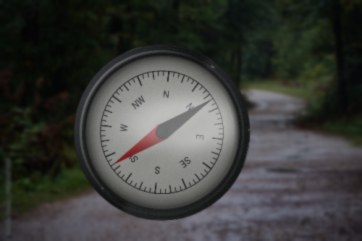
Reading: 230; °
